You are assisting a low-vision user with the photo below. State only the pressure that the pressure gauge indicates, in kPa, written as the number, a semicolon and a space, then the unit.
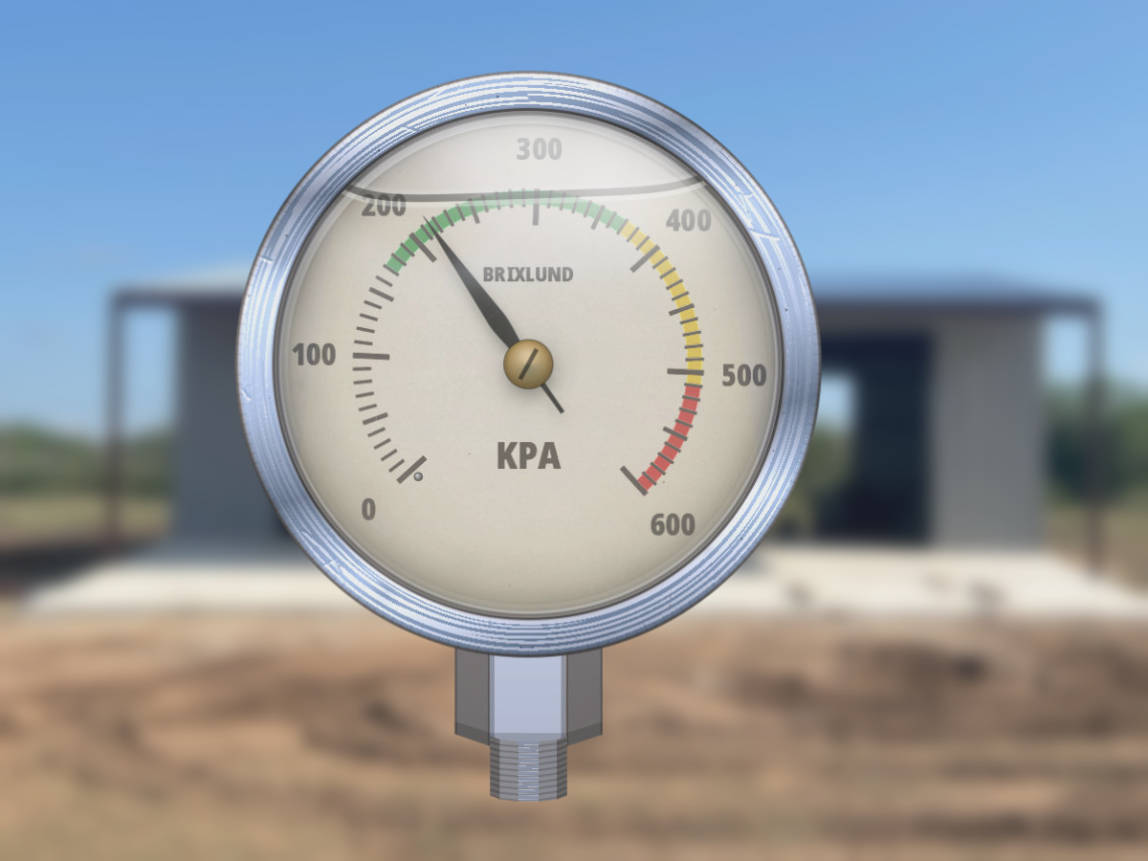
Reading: 215; kPa
